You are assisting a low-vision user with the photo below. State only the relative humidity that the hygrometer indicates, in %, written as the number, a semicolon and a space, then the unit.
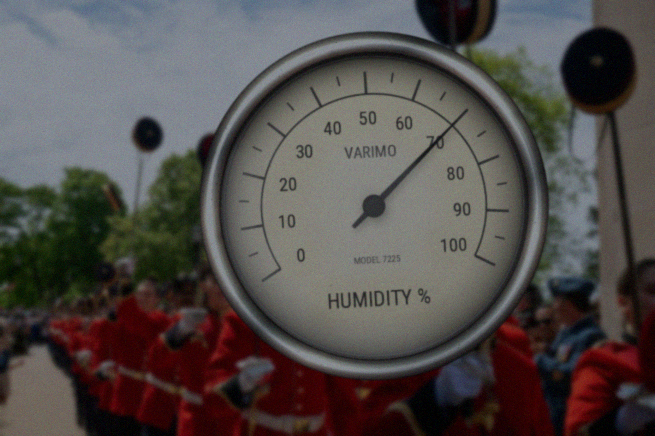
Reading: 70; %
